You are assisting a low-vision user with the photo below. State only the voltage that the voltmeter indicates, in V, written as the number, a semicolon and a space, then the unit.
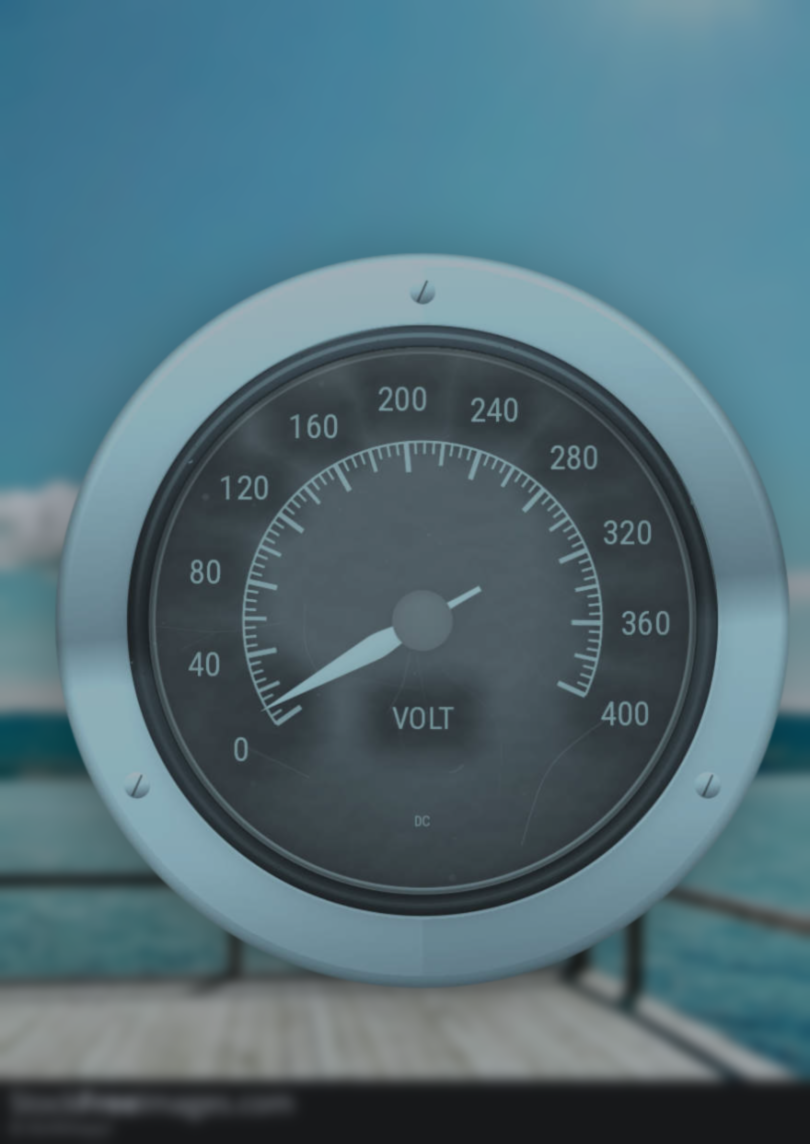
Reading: 10; V
